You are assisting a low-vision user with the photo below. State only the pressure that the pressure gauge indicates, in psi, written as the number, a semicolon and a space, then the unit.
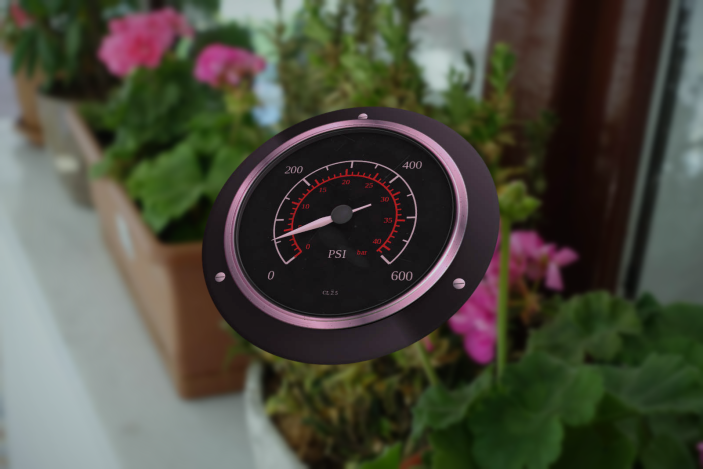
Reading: 50; psi
